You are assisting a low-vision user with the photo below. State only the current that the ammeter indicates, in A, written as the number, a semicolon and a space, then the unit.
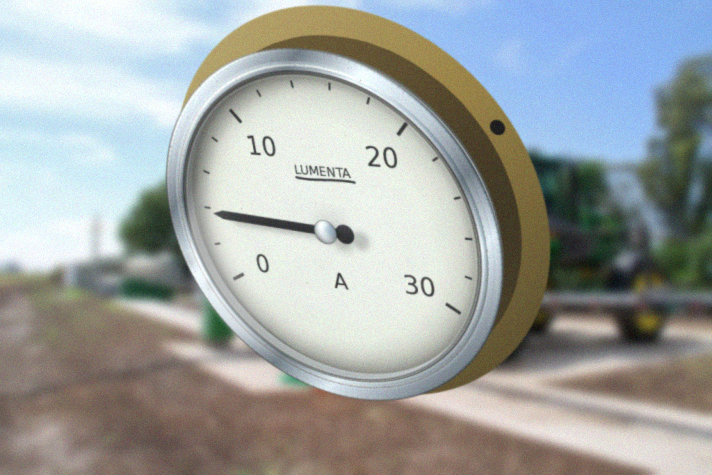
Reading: 4; A
